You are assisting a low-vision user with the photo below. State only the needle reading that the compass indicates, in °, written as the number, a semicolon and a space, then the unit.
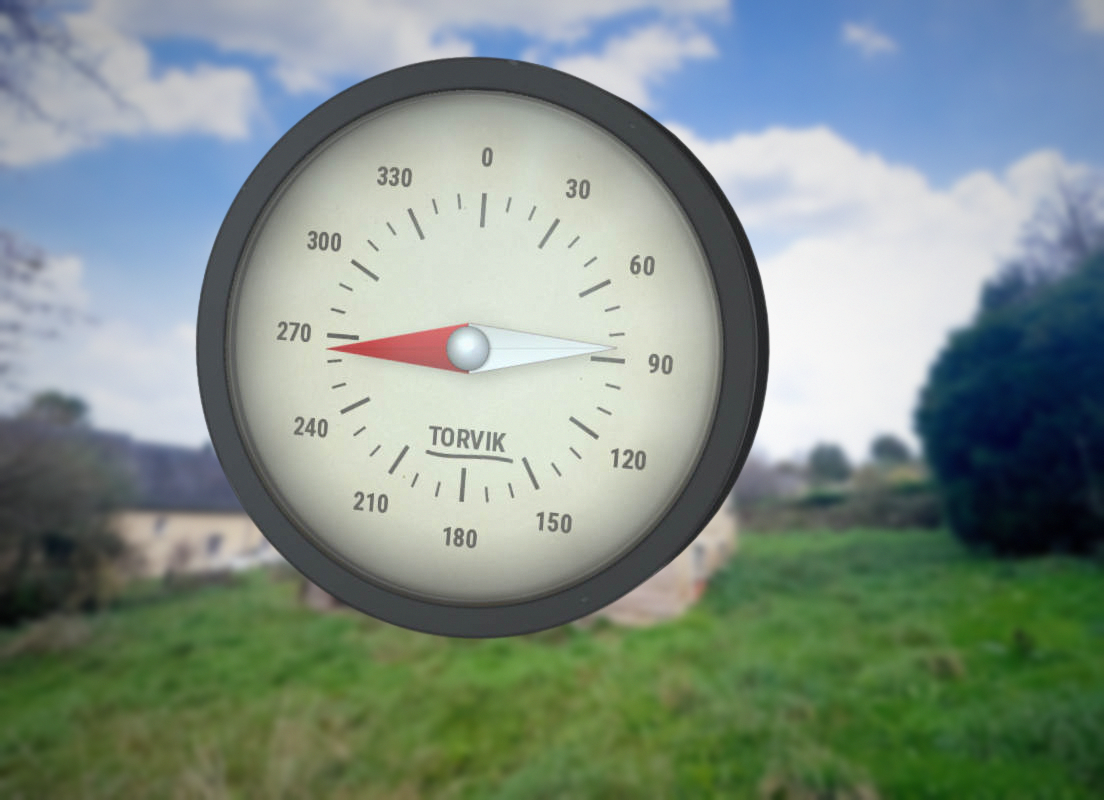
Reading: 265; °
